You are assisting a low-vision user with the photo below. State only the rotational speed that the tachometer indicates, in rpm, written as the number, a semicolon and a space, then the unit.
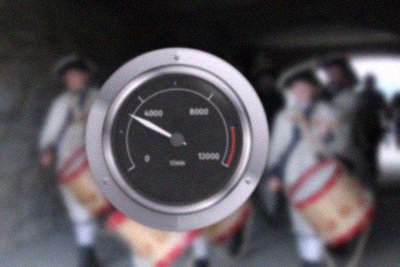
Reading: 3000; rpm
